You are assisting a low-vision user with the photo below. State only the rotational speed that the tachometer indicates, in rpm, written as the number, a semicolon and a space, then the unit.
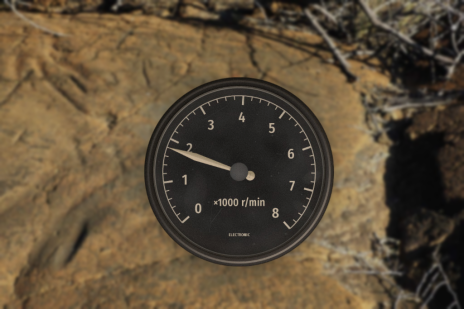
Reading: 1800; rpm
